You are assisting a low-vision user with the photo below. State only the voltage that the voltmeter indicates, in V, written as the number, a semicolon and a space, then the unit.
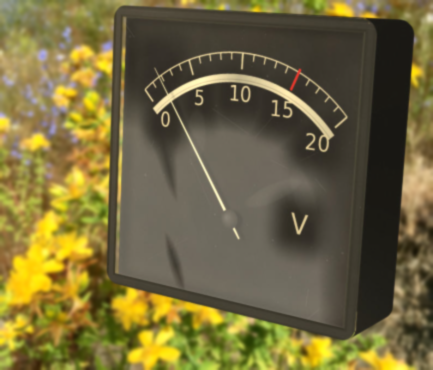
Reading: 2; V
